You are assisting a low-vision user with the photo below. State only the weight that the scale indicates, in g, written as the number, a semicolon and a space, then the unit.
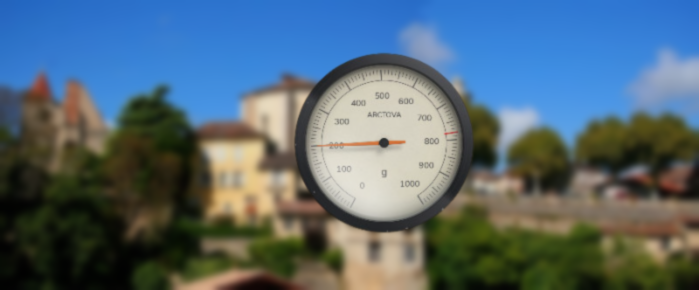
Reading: 200; g
